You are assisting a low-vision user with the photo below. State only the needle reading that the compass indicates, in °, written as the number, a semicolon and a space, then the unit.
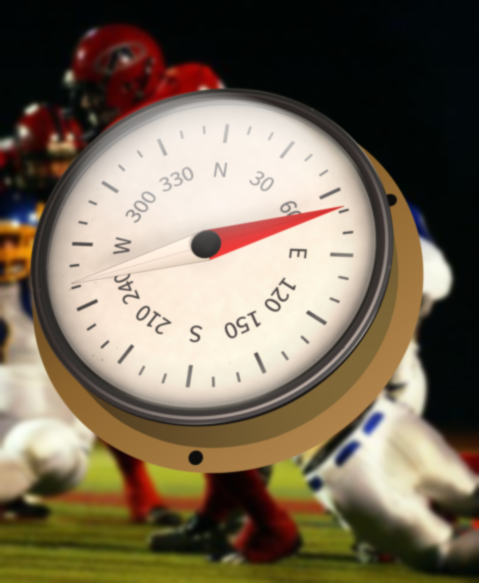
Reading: 70; °
